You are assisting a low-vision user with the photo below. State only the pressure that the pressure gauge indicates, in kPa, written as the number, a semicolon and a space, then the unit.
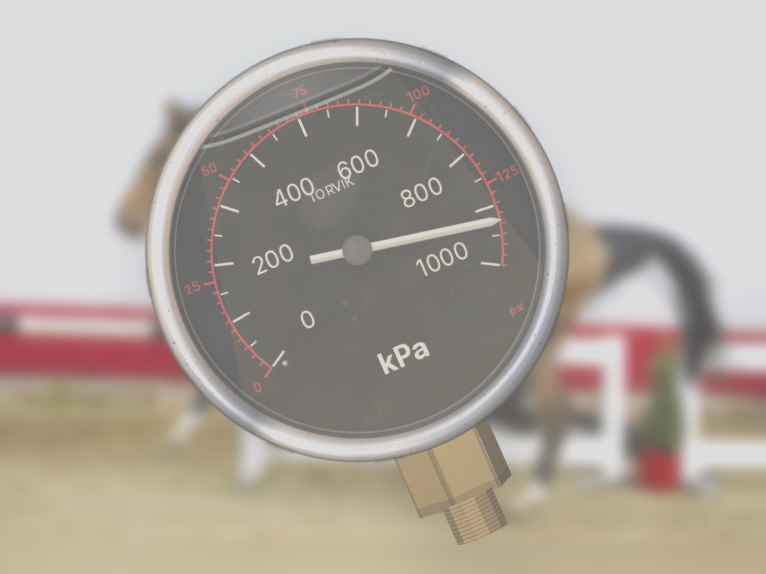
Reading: 925; kPa
